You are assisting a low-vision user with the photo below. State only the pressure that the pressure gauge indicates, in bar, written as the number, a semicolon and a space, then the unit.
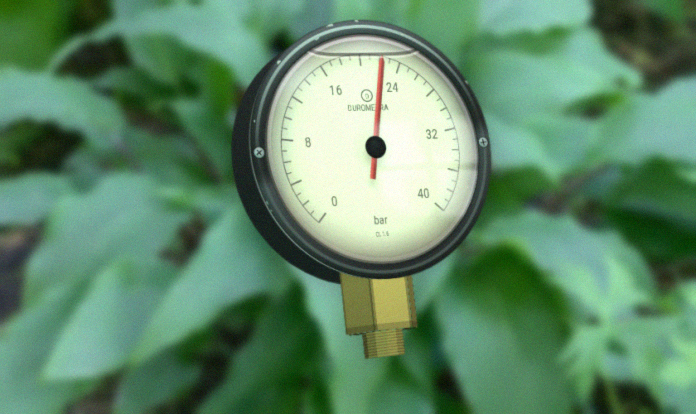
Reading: 22; bar
